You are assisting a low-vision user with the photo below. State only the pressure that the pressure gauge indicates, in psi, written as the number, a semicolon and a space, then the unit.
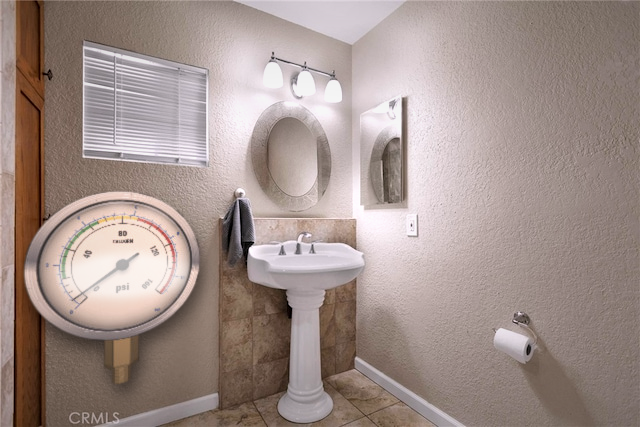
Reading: 5; psi
